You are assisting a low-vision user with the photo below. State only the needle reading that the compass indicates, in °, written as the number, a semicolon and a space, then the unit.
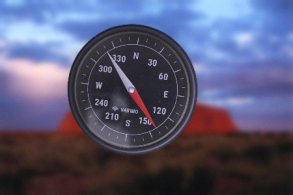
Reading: 140; °
